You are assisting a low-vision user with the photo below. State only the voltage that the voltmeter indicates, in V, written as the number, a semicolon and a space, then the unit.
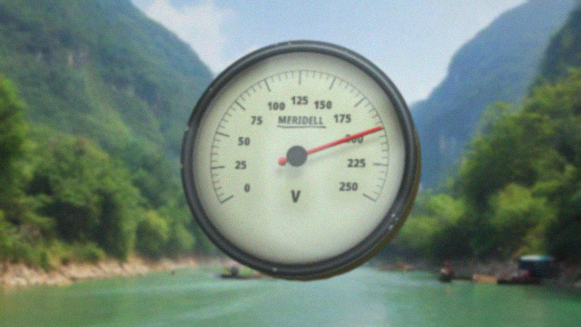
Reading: 200; V
